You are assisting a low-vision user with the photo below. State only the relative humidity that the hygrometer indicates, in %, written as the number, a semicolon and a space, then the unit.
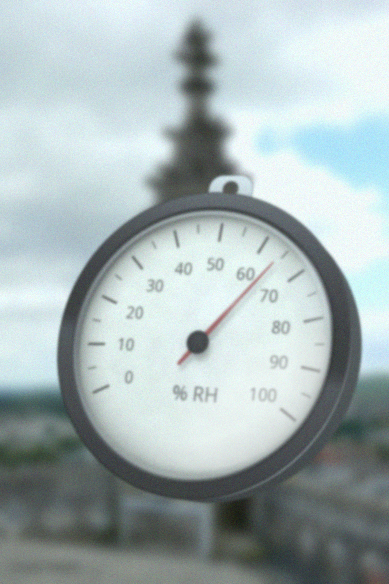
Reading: 65; %
